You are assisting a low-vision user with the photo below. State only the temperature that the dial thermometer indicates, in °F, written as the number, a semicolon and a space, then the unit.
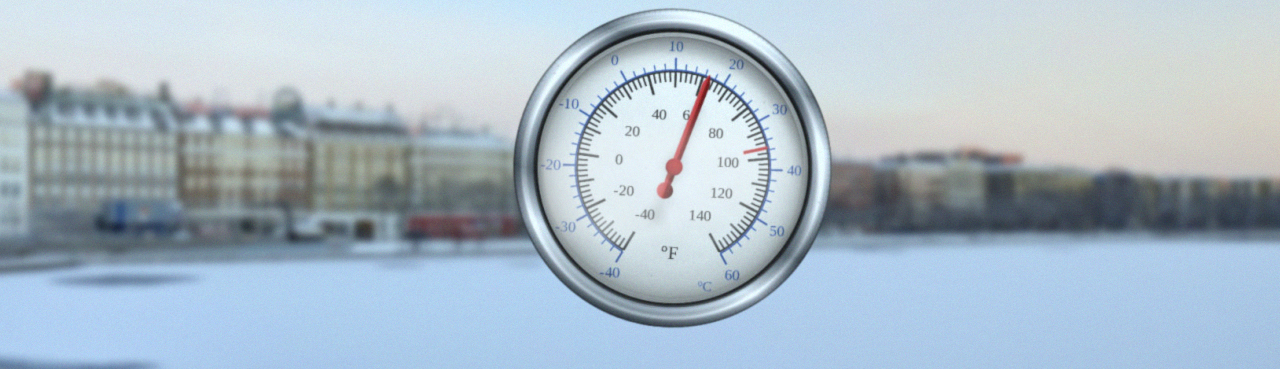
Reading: 62; °F
